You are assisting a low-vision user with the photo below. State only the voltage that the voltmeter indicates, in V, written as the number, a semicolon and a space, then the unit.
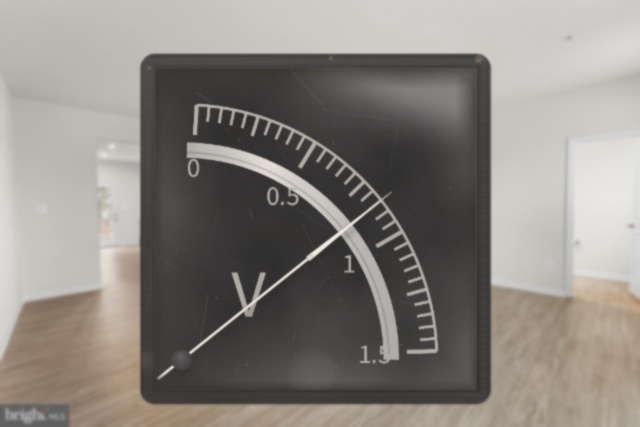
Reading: 0.85; V
